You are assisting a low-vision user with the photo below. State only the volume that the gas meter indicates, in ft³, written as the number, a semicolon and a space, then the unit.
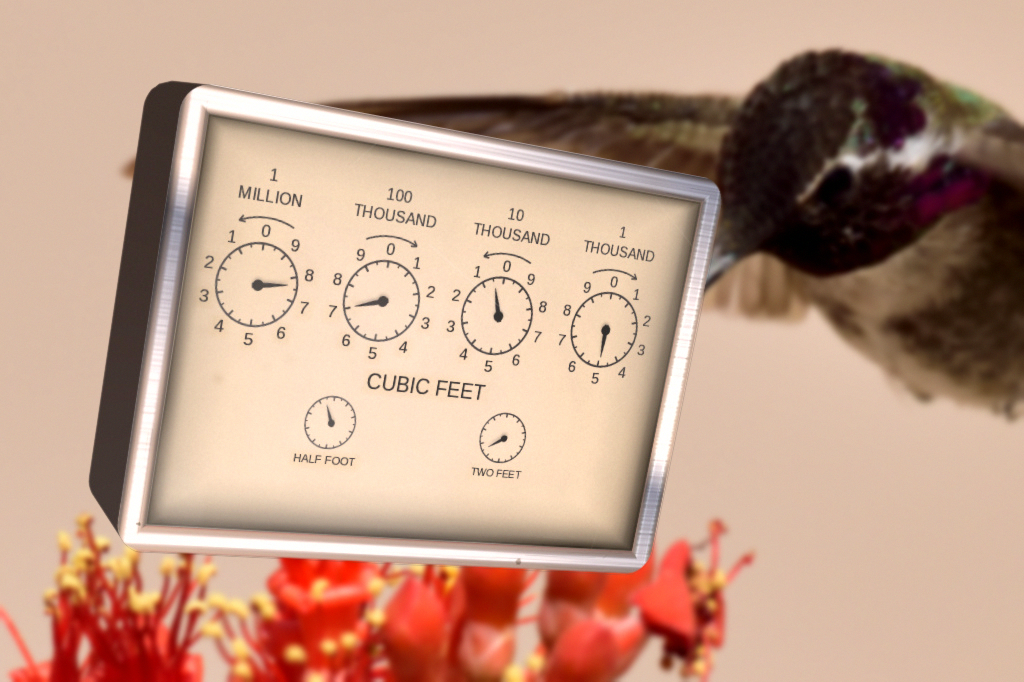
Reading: 770500; ft³
